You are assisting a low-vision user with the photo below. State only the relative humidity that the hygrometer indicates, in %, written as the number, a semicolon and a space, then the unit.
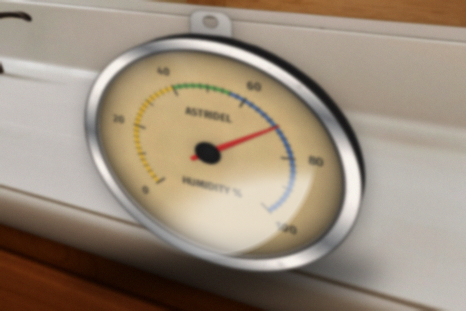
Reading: 70; %
